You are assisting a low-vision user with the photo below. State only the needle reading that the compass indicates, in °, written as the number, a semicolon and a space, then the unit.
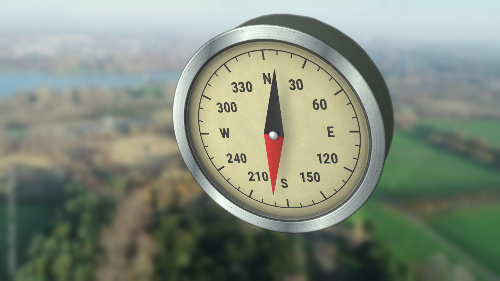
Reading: 190; °
